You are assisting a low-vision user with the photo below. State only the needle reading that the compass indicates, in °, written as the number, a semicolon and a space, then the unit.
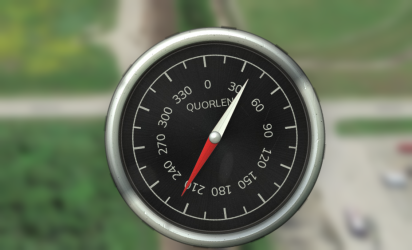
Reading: 217.5; °
